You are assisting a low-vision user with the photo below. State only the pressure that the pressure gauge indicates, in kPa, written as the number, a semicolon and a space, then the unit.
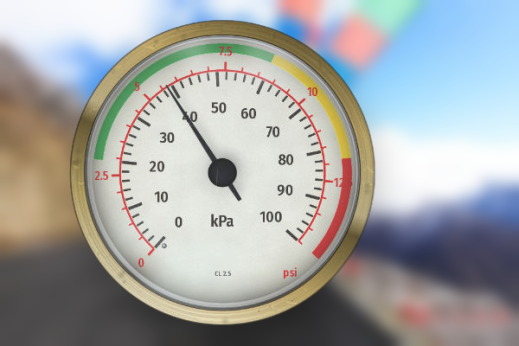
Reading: 39; kPa
